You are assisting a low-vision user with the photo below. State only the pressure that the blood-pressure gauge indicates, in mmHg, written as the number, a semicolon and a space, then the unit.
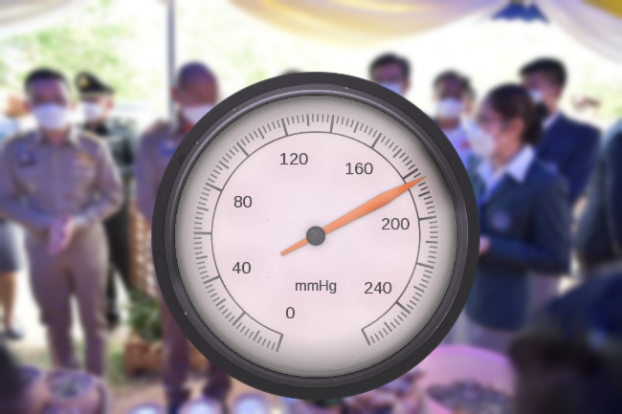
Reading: 184; mmHg
